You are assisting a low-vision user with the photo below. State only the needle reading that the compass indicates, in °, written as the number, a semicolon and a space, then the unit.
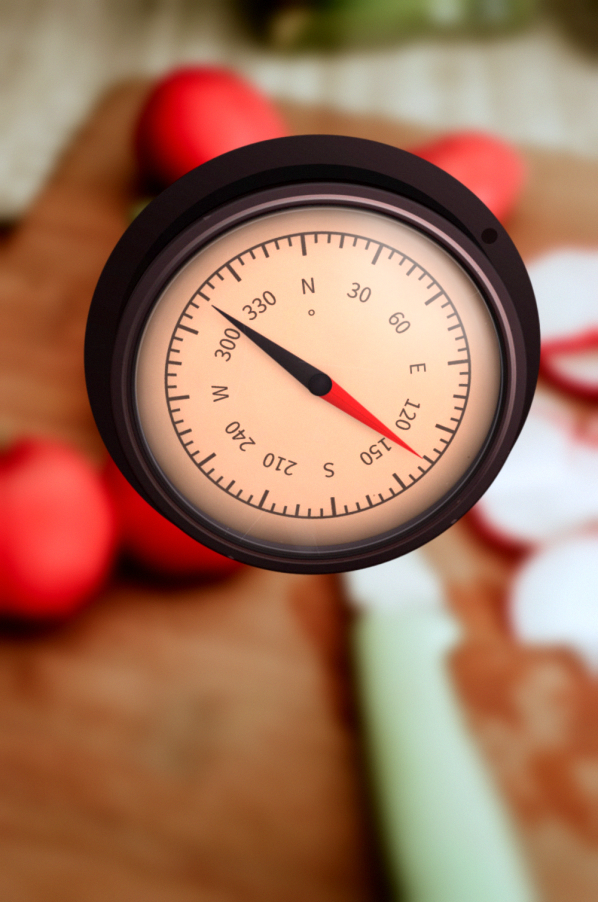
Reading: 135; °
